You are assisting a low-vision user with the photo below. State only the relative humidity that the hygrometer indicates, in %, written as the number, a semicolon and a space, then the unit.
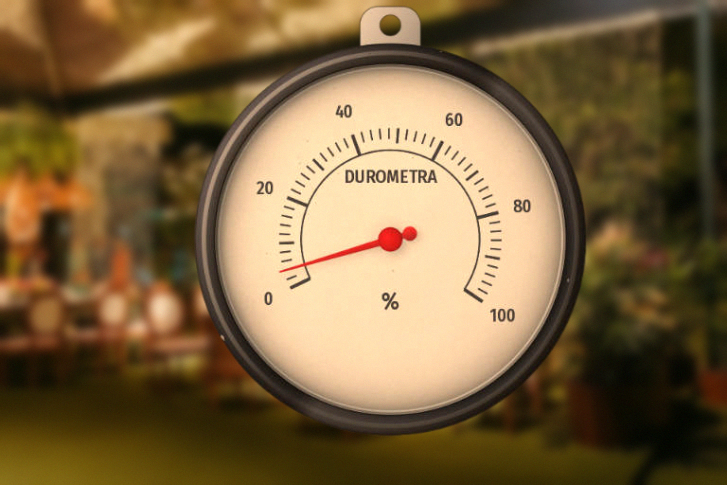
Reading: 4; %
